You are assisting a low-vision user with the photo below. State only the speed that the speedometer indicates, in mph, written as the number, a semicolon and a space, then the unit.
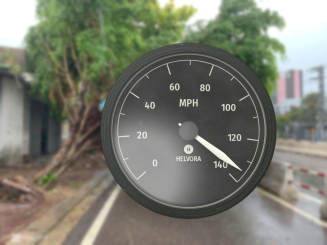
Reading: 135; mph
